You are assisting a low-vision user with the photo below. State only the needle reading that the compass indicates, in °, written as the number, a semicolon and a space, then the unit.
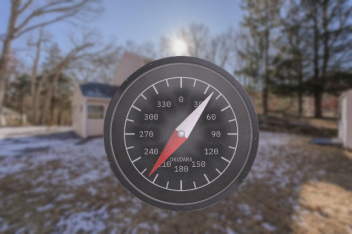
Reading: 217.5; °
